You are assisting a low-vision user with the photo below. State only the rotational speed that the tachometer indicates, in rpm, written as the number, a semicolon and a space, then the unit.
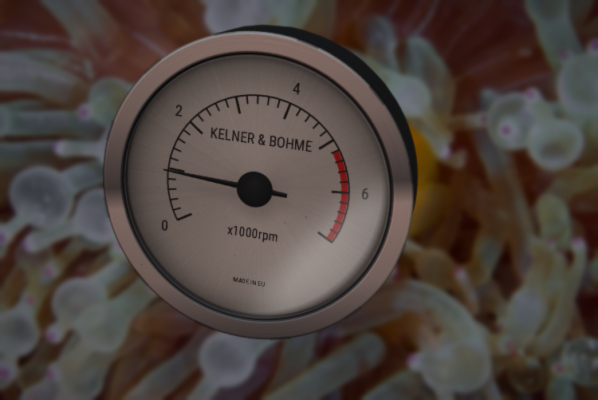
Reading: 1000; rpm
